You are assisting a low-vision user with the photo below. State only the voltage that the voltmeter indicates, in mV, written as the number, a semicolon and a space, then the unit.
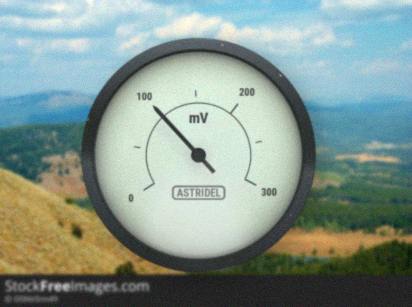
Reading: 100; mV
